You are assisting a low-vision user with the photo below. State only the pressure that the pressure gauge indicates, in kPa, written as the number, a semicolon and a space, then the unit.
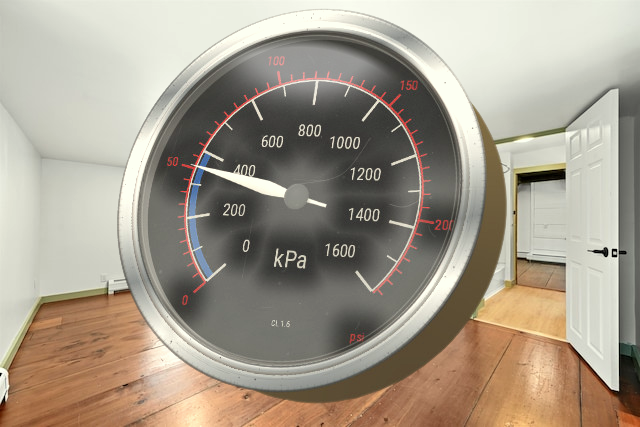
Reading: 350; kPa
